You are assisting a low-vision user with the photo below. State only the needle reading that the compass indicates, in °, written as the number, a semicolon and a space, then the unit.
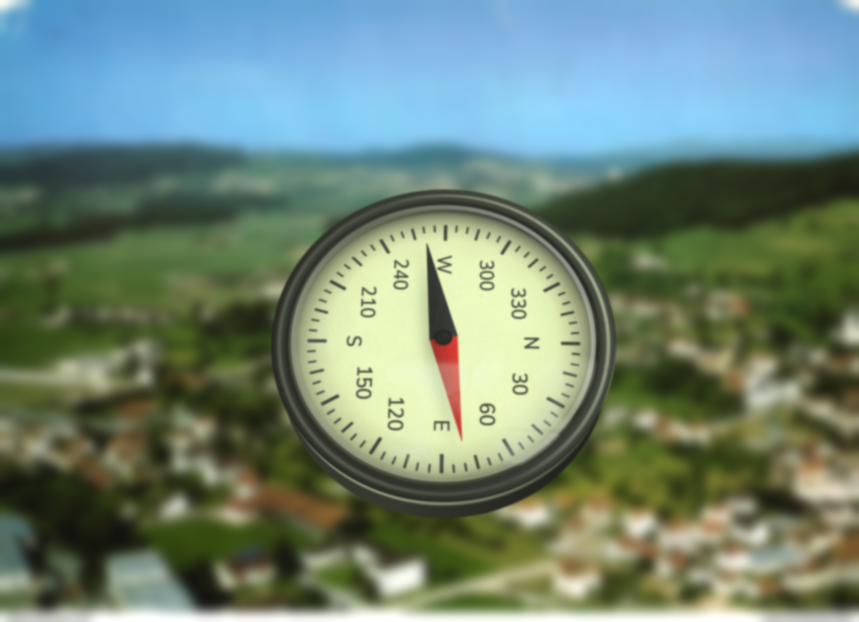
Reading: 80; °
